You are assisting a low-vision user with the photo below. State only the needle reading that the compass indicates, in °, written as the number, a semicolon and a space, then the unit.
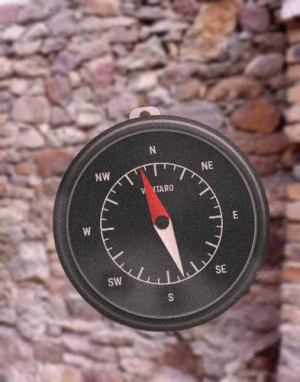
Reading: 345; °
